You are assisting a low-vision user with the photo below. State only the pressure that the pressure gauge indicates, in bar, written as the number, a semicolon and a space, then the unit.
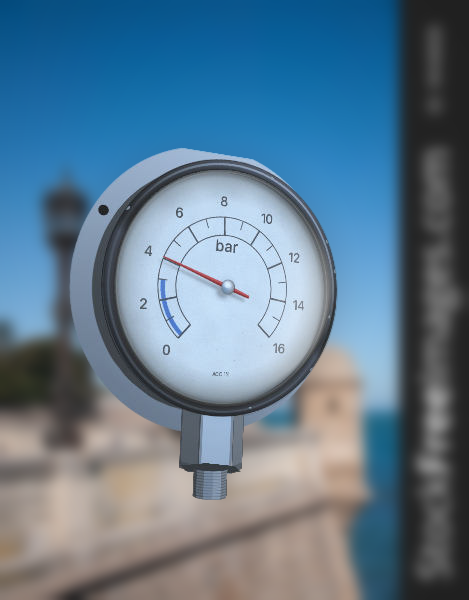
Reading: 4; bar
